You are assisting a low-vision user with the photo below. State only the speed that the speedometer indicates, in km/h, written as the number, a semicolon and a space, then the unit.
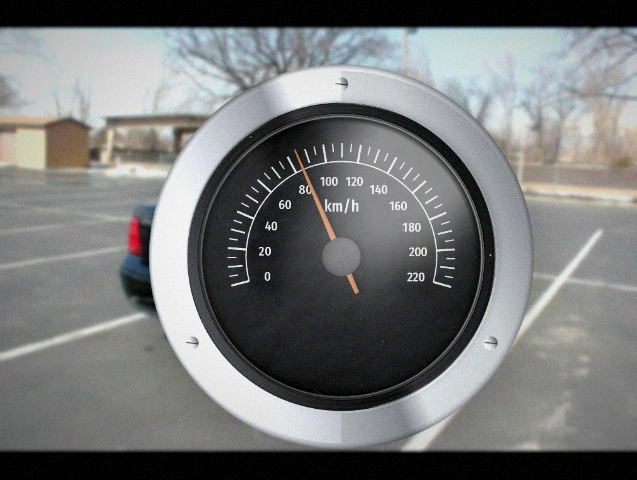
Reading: 85; km/h
